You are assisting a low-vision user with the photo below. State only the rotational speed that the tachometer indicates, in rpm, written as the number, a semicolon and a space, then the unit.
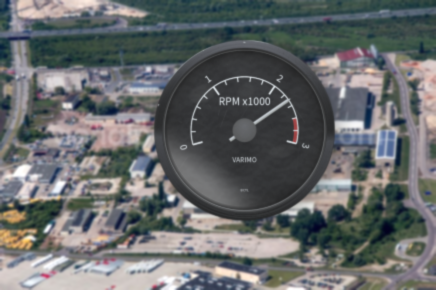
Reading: 2300; rpm
